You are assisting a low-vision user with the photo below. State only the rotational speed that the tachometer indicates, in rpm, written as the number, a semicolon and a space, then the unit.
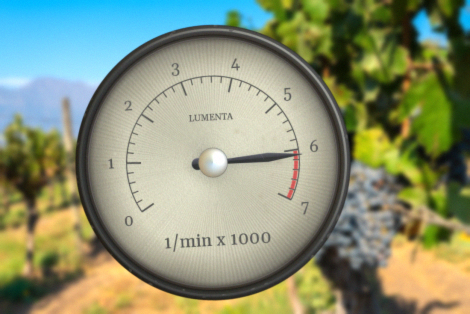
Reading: 6100; rpm
